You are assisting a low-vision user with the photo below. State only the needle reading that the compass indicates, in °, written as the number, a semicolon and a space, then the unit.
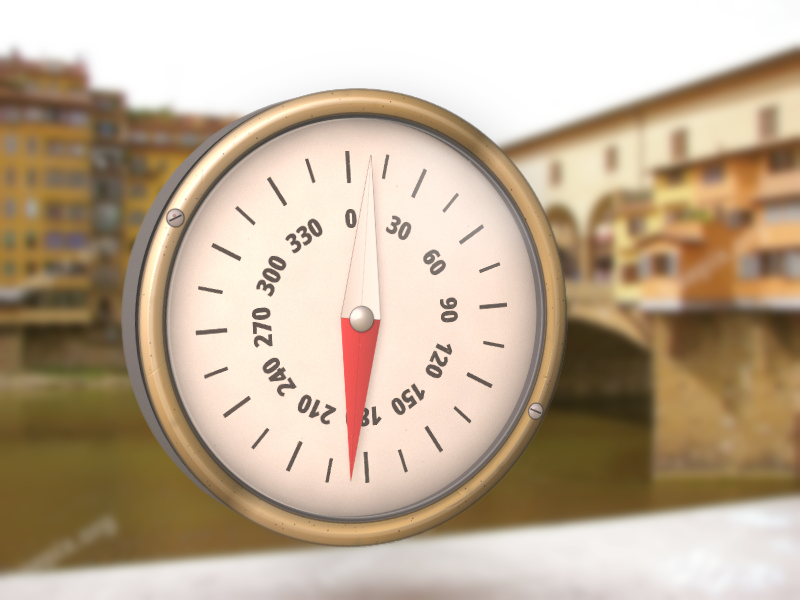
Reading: 187.5; °
